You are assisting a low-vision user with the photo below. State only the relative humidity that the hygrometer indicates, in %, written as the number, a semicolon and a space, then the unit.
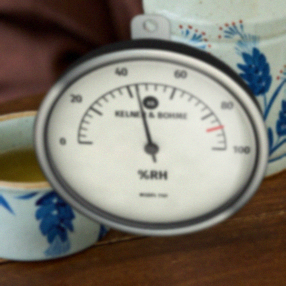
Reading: 44; %
